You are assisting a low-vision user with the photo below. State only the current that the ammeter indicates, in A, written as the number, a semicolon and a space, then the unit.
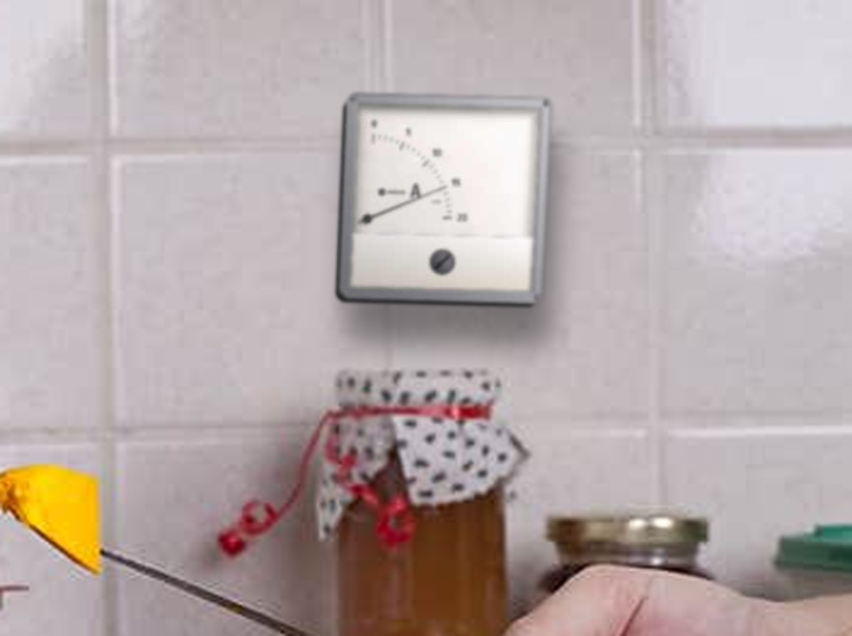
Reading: 15; A
